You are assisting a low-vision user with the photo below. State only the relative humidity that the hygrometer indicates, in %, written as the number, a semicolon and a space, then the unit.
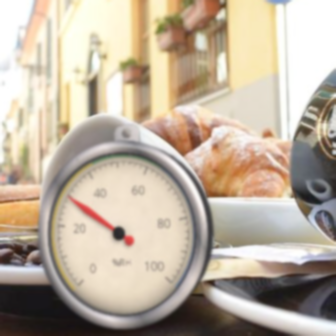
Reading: 30; %
